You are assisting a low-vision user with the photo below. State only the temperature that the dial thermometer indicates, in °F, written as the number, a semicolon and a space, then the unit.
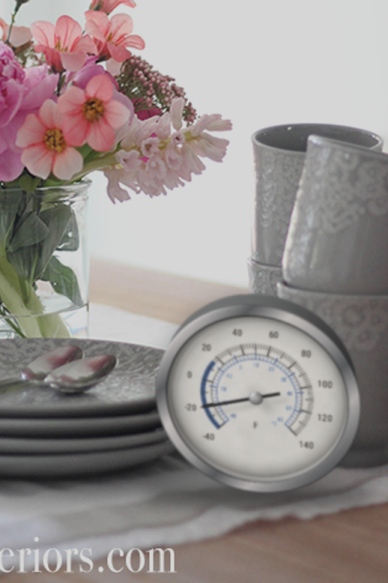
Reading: -20; °F
